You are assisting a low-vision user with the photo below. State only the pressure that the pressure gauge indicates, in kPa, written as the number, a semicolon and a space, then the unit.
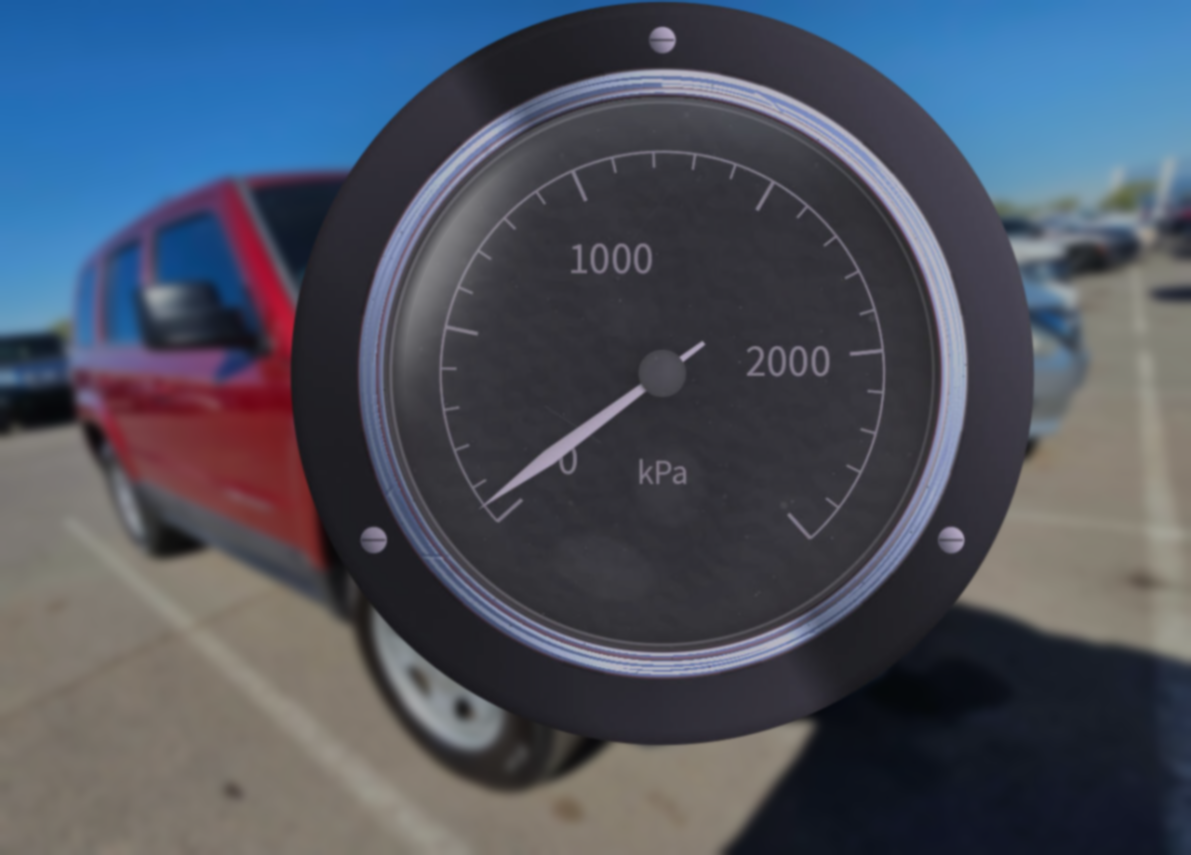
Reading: 50; kPa
